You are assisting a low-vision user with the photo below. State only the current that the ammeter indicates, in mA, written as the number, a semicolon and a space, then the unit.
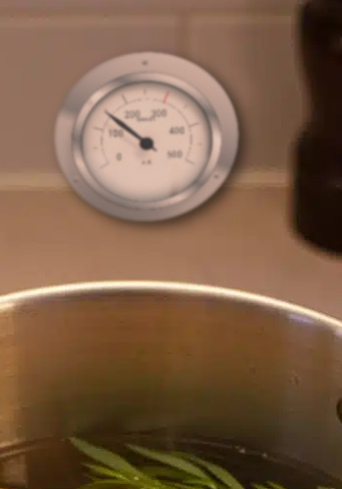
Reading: 150; mA
